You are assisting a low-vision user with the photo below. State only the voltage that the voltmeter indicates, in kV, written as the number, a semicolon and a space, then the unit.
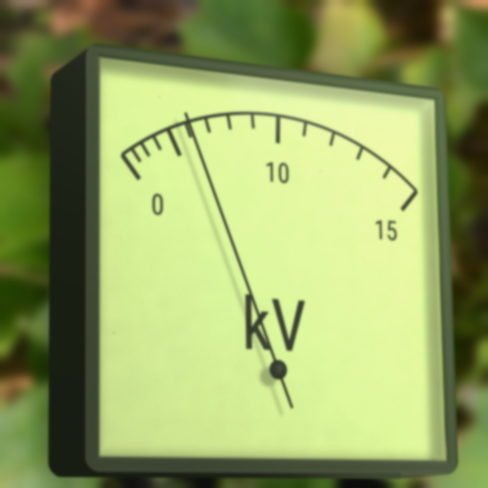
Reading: 6; kV
